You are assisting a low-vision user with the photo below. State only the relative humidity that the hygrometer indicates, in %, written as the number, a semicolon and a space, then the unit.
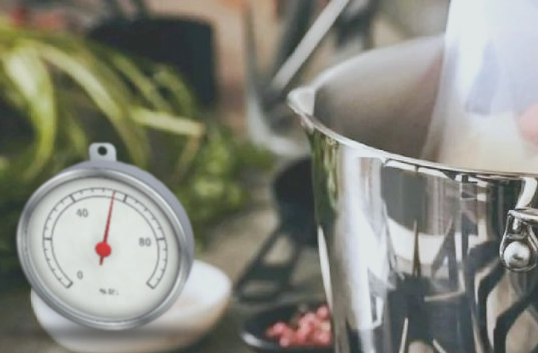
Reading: 56; %
